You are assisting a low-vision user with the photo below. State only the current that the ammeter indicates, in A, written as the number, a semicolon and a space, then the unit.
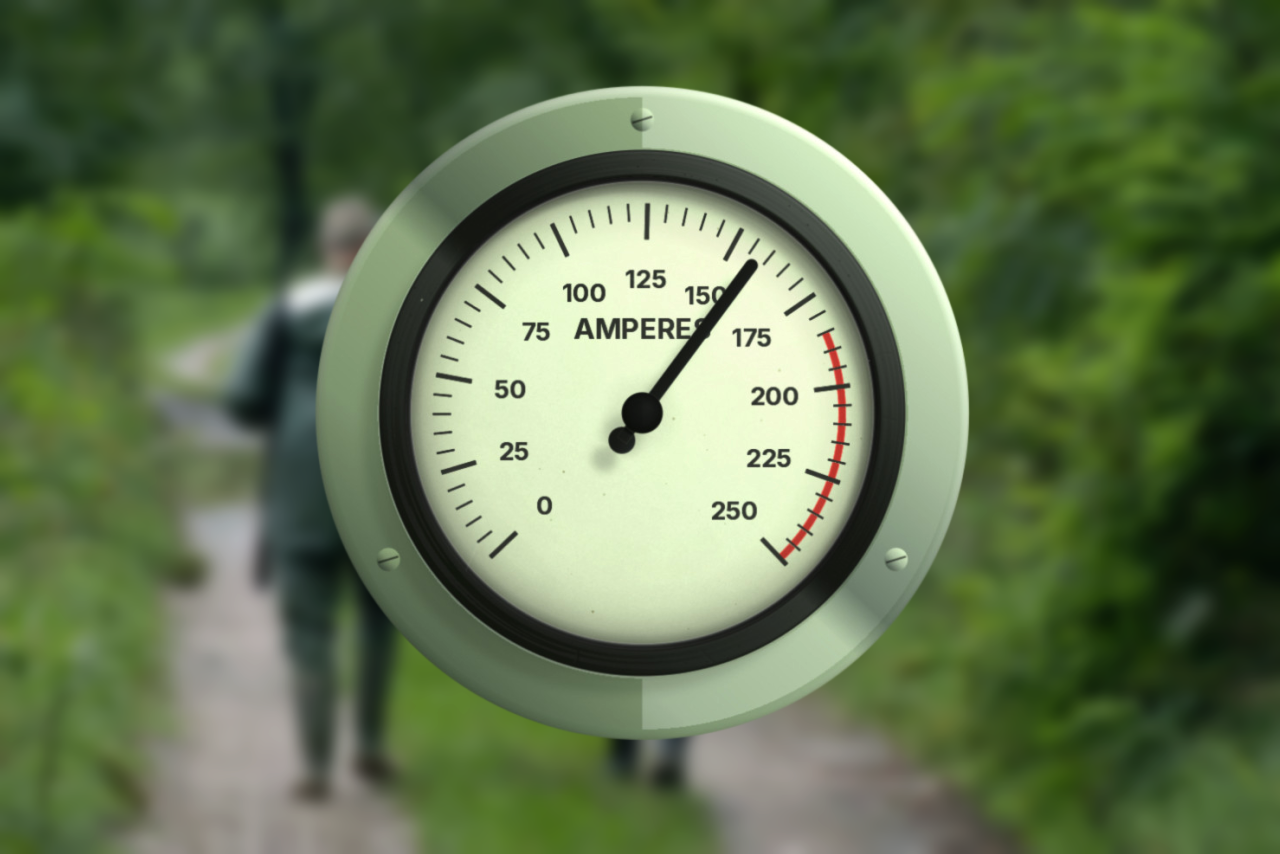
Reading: 157.5; A
